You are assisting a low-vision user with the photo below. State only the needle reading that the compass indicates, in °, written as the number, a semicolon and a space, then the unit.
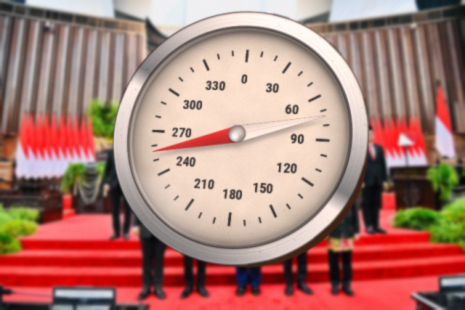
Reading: 255; °
